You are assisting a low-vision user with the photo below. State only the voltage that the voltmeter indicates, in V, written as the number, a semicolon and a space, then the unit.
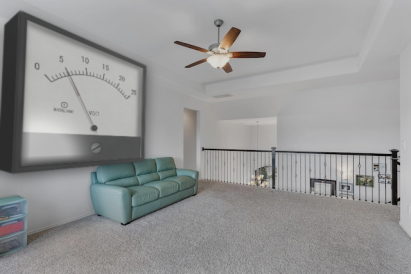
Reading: 5; V
